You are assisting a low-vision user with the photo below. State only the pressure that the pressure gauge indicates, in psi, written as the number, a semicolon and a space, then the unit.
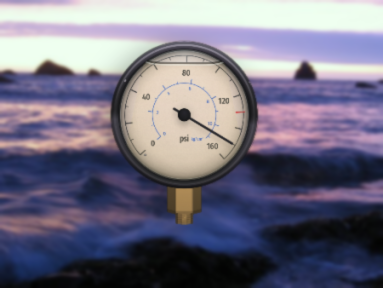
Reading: 150; psi
